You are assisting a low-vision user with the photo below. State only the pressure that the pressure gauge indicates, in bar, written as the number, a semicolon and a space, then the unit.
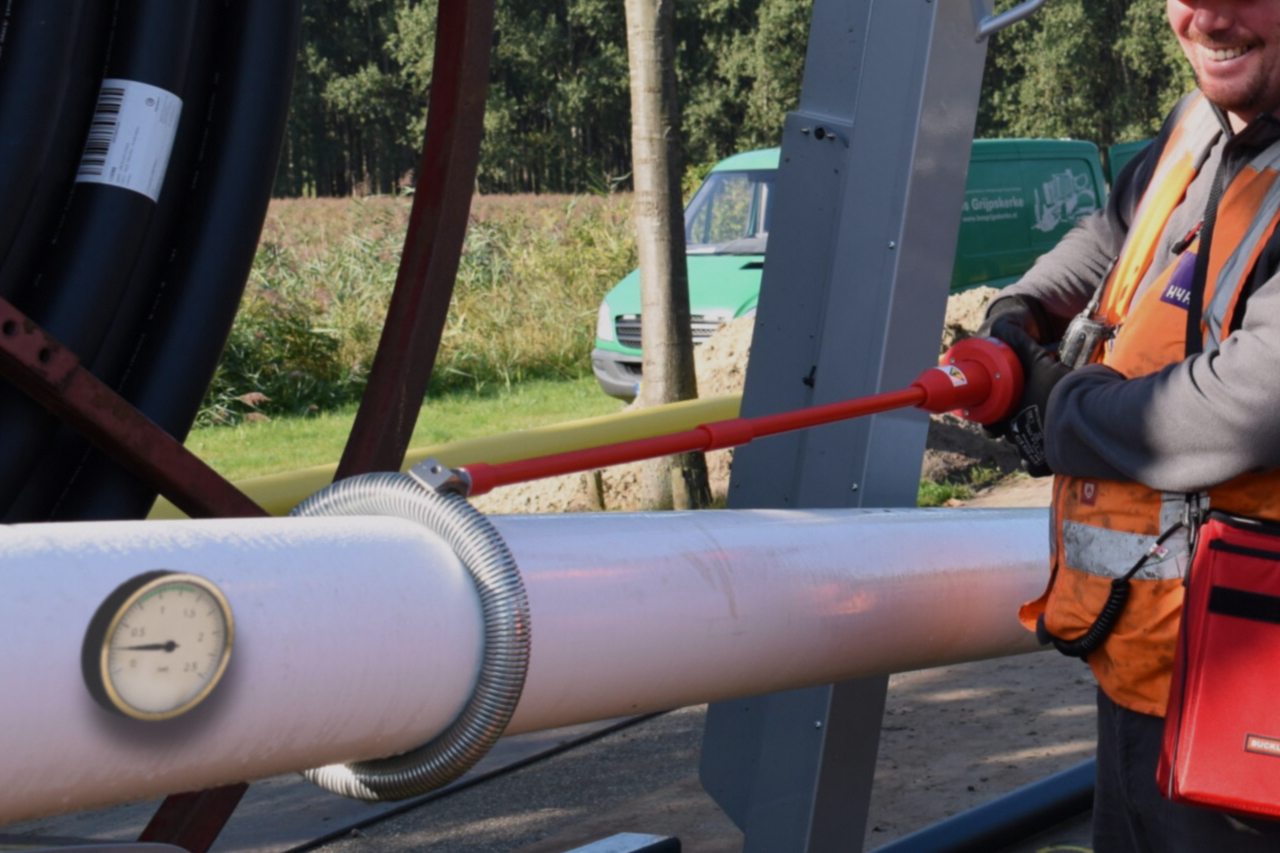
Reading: 0.25; bar
